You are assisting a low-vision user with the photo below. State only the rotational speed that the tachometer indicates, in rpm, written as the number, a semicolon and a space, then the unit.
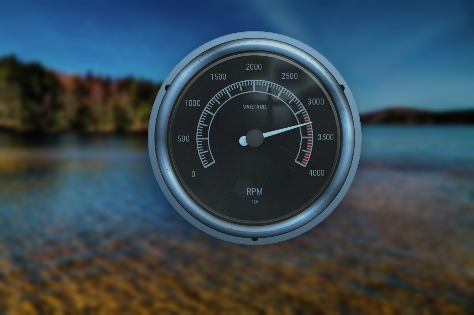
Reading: 3250; rpm
